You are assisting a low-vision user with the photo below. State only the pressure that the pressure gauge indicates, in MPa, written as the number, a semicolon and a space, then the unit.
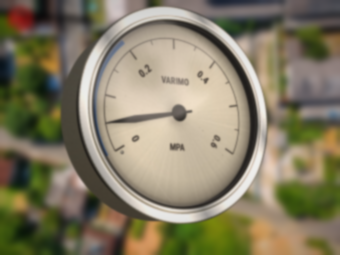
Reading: 0.05; MPa
